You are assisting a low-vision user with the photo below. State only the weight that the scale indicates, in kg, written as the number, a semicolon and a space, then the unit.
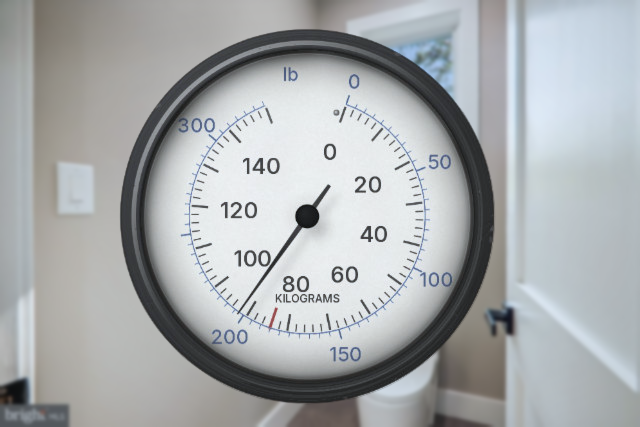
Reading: 92; kg
